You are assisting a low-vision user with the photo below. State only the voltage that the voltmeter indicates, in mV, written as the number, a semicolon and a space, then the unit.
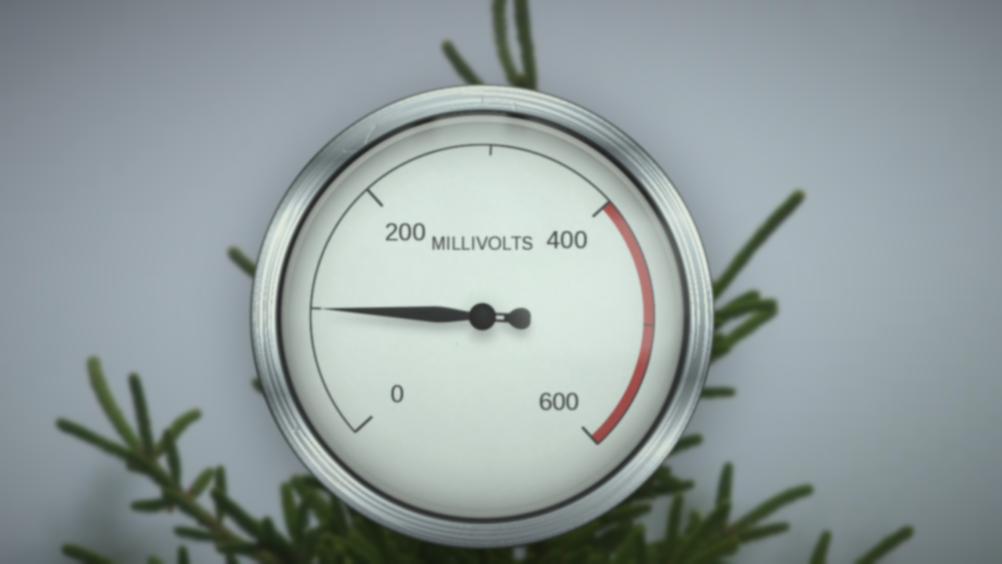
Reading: 100; mV
